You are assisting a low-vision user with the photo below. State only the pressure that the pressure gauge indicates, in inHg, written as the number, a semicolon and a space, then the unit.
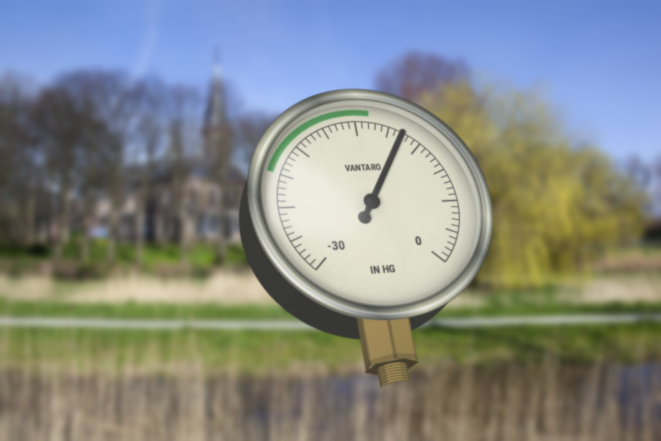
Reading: -11.5; inHg
